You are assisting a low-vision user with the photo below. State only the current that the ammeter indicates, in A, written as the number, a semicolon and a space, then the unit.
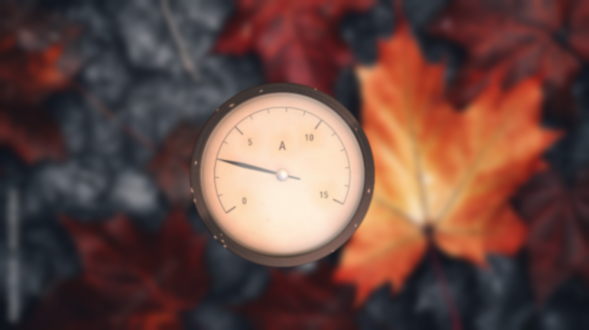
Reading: 3; A
